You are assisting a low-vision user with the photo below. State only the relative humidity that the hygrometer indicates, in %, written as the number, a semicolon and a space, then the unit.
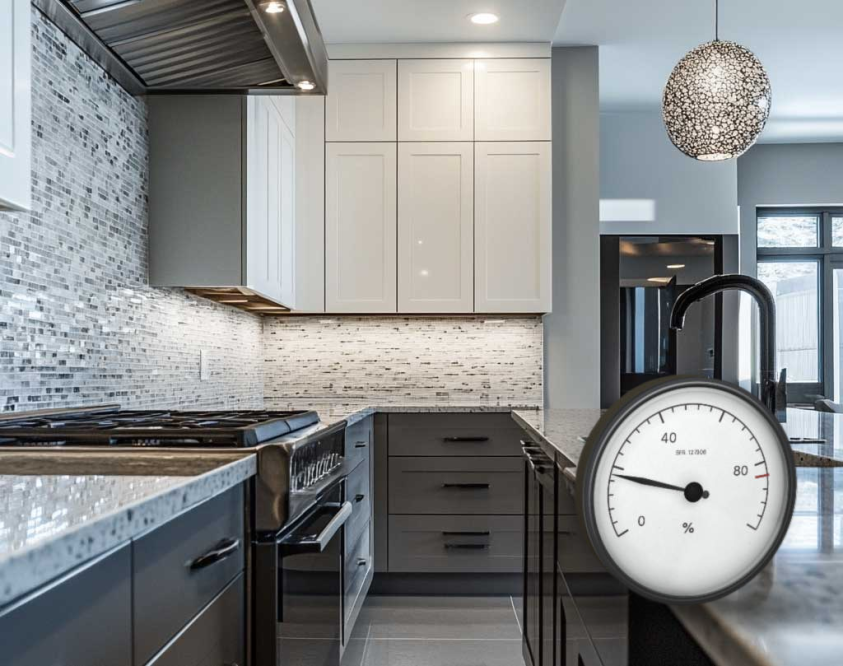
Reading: 18; %
